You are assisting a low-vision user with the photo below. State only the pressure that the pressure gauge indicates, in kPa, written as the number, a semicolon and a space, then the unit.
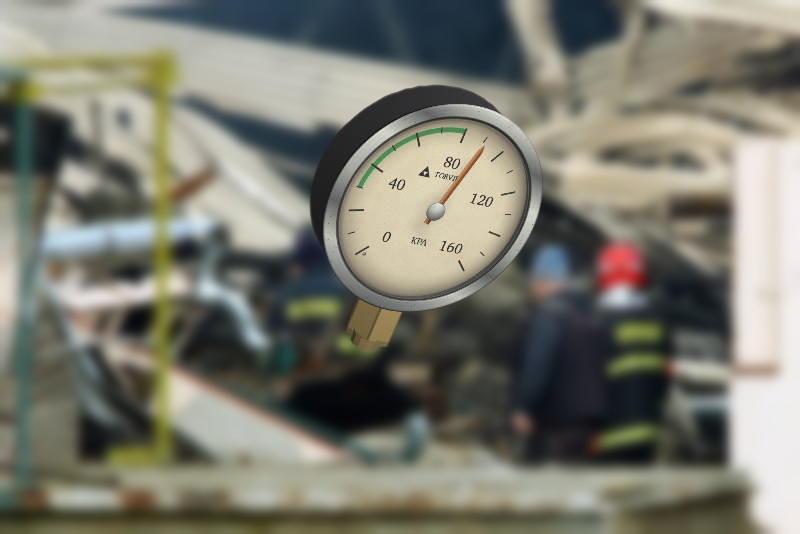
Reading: 90; kPa
